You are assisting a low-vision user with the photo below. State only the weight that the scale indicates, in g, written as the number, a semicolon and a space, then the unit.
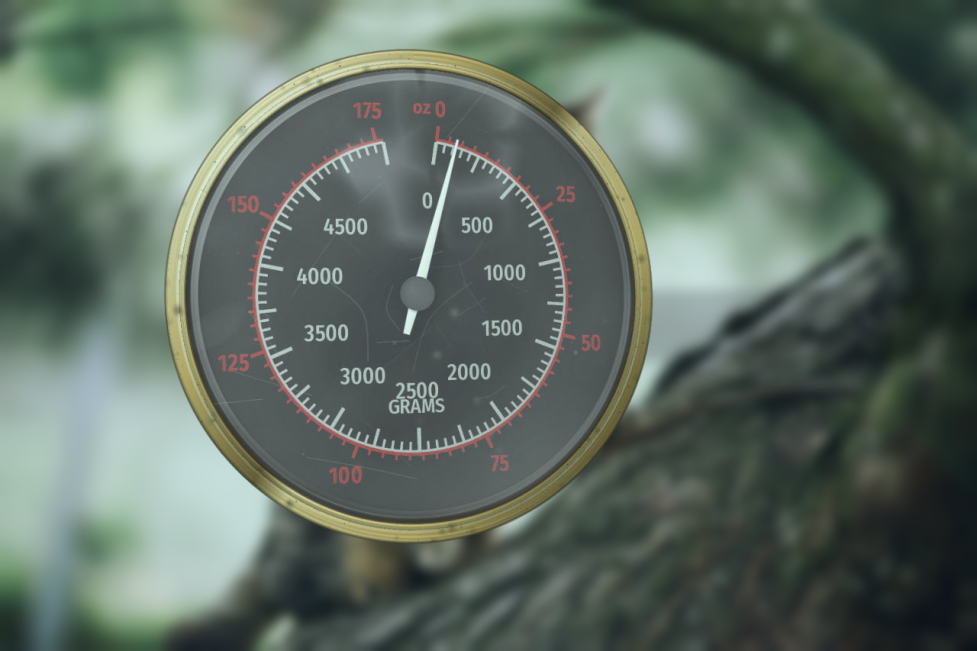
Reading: 100; g
